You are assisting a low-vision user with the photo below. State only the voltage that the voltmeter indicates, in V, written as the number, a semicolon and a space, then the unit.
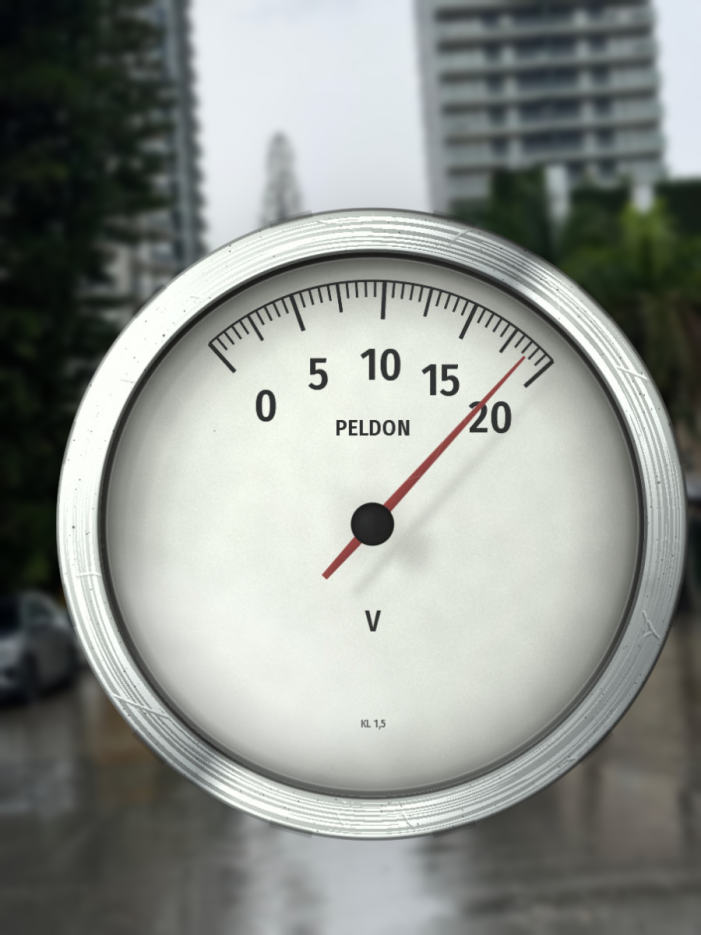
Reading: 18.75; V
